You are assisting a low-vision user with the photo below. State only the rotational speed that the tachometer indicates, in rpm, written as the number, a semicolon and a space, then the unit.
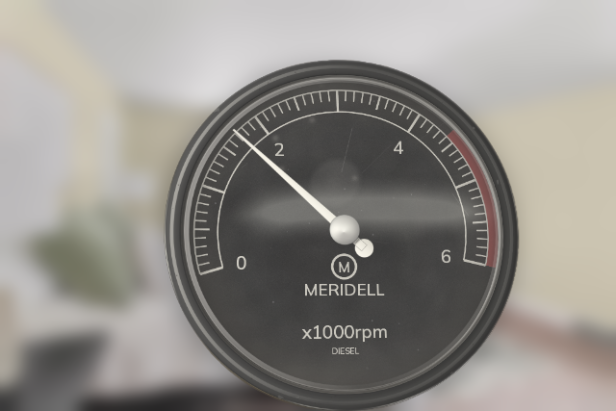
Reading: 1700; rpm
